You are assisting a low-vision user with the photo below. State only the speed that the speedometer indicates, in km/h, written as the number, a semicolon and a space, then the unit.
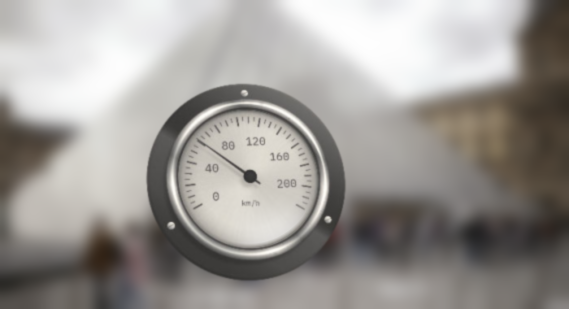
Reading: 60; km/h
